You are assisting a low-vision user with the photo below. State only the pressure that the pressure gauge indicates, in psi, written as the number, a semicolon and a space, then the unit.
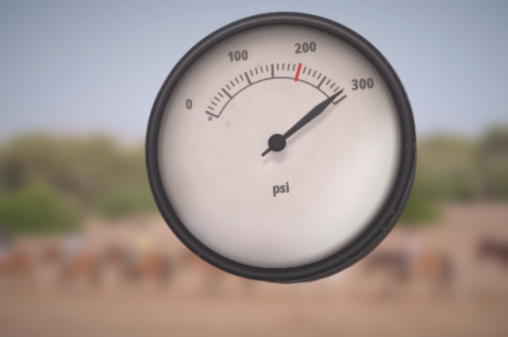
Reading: 290; psi
